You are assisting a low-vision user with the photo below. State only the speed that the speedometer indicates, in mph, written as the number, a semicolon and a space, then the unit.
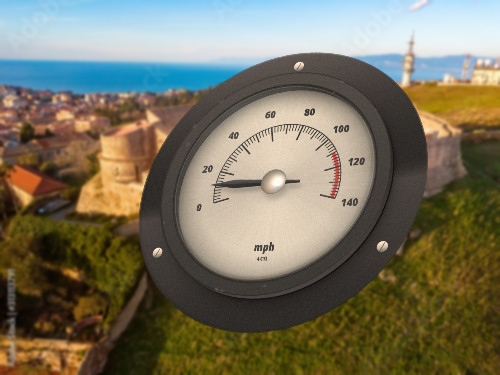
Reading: 10; mph
